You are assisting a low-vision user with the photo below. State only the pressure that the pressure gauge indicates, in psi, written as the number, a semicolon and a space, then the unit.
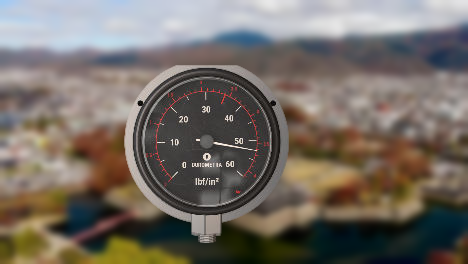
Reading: 52.5; psi
